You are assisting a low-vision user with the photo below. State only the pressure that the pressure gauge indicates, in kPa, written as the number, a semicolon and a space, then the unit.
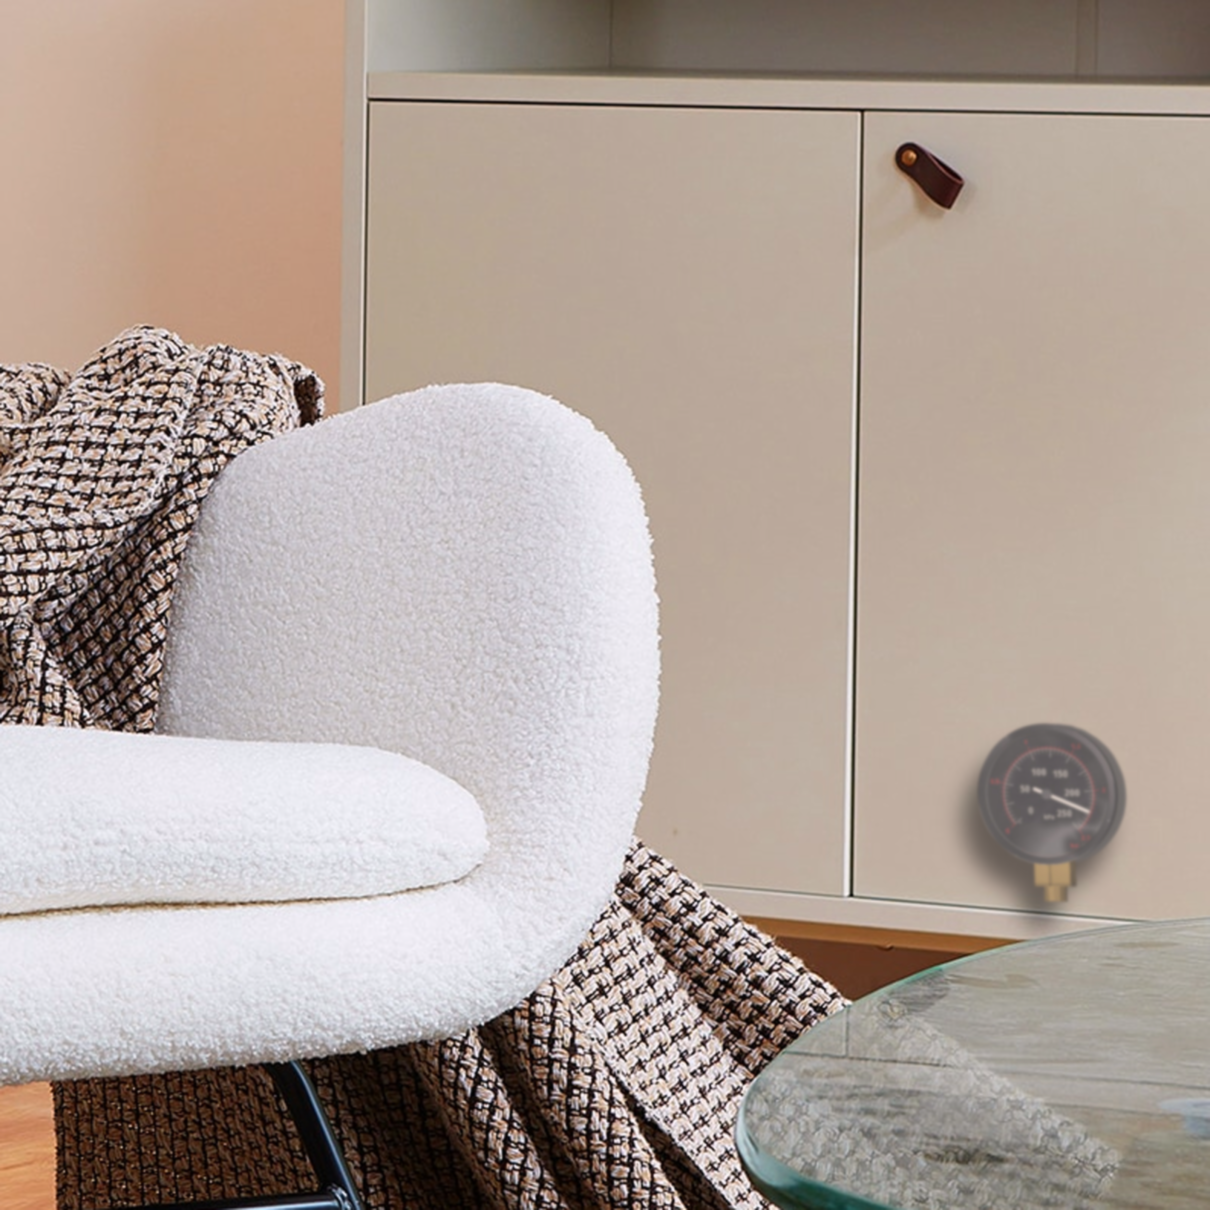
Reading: 225; kPa
